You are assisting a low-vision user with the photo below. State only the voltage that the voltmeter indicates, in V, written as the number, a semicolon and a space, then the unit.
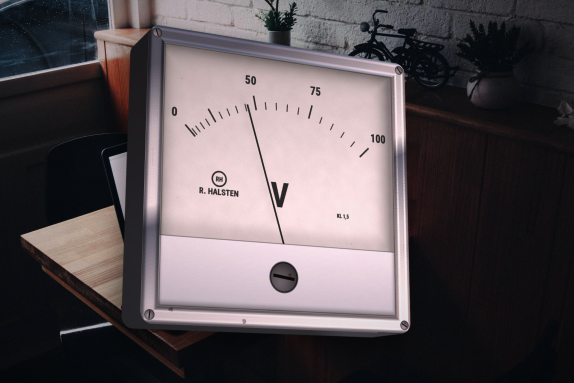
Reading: 45; V
